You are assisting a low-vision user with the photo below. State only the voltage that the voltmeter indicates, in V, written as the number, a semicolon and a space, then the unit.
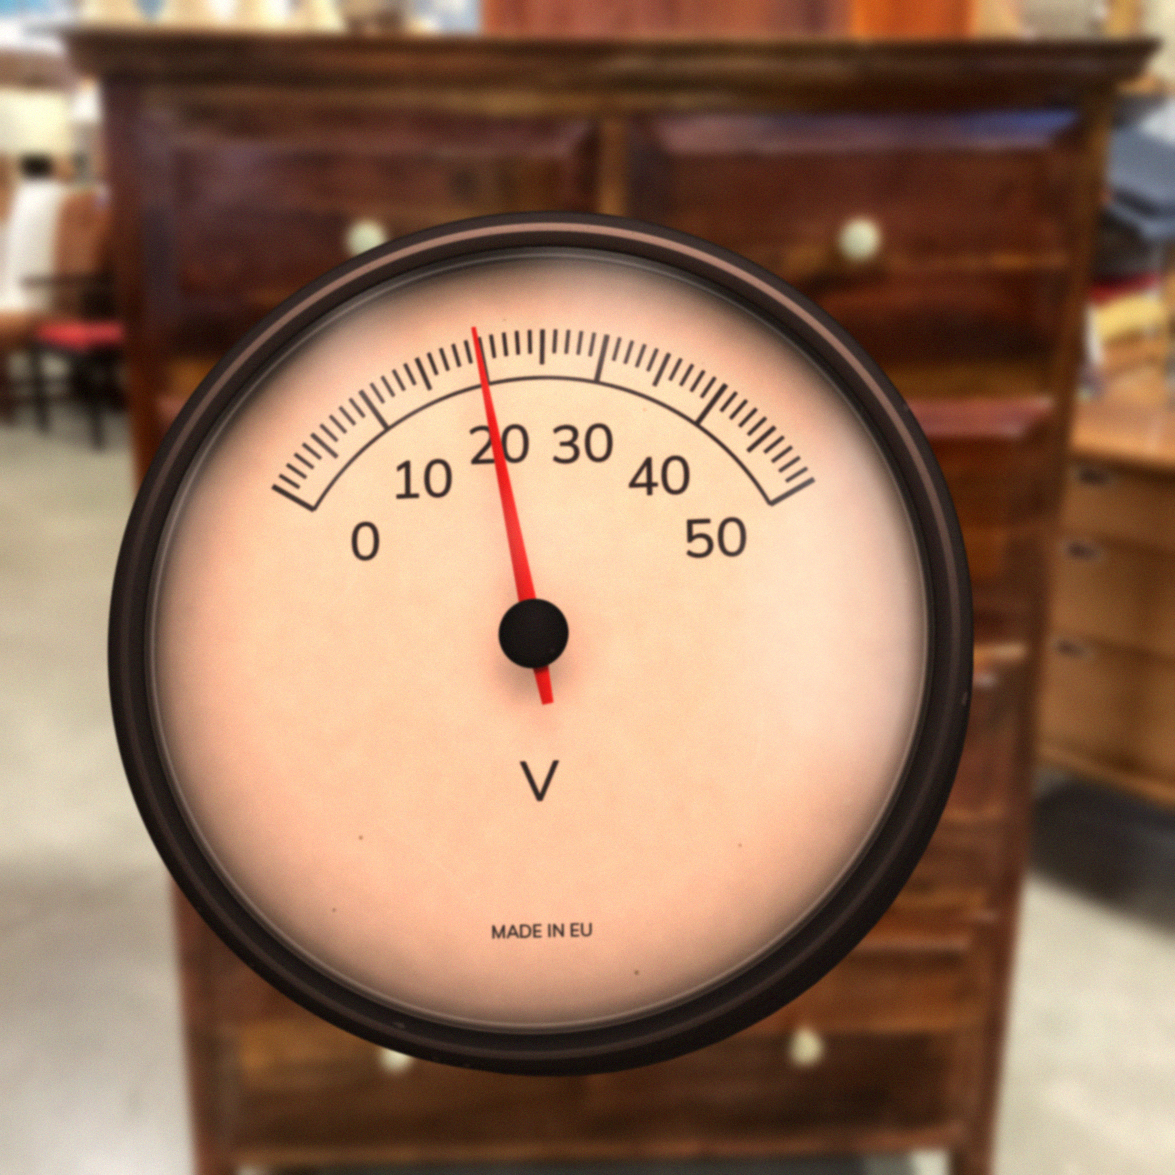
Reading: 20; V
